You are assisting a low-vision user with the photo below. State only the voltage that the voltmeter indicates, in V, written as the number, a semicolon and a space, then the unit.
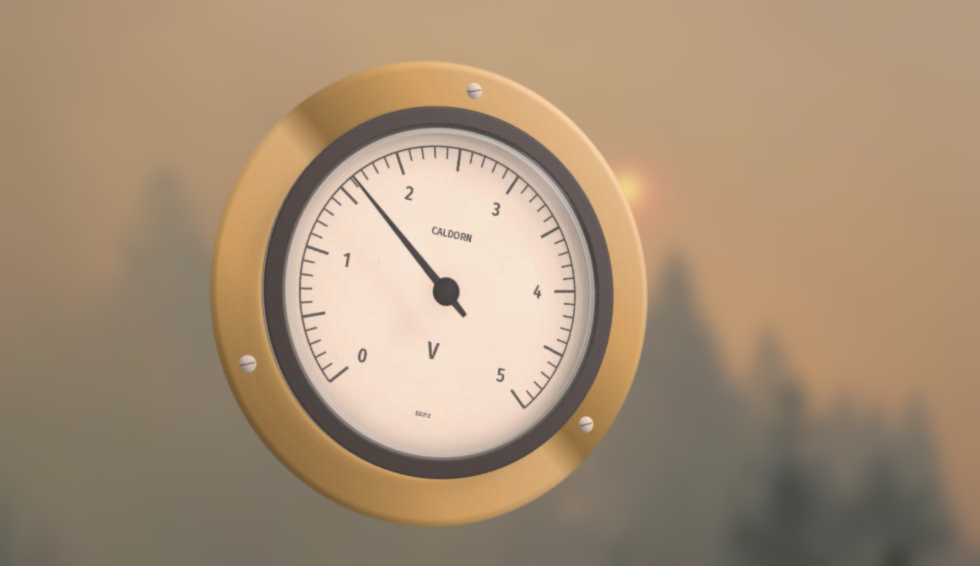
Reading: 1.6; V
